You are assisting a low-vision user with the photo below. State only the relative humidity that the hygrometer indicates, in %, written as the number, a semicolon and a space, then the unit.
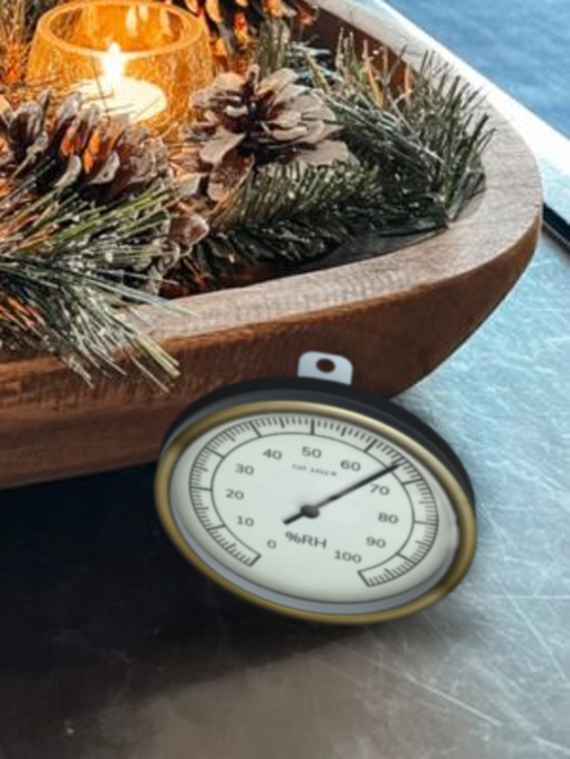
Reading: 65; %
